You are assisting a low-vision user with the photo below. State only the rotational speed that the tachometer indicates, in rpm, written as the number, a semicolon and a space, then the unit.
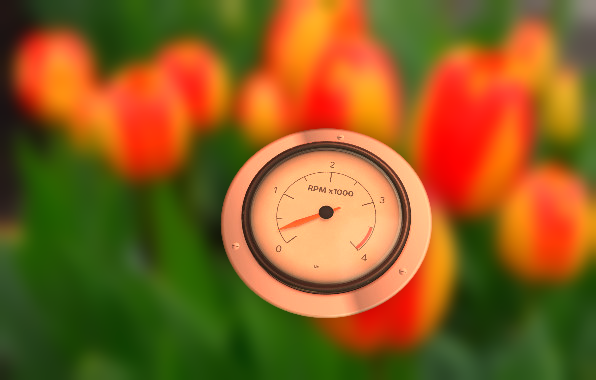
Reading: 250; rpm
